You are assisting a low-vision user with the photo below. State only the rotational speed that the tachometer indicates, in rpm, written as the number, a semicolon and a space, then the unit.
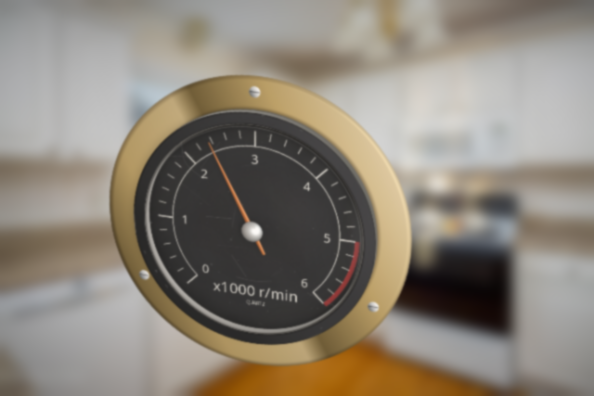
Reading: 2400; rpm
